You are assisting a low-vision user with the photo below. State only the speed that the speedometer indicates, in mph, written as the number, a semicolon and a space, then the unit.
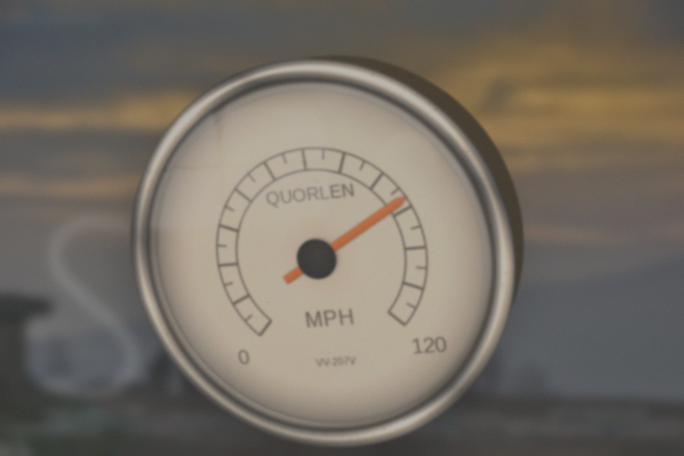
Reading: 87.5; mph
